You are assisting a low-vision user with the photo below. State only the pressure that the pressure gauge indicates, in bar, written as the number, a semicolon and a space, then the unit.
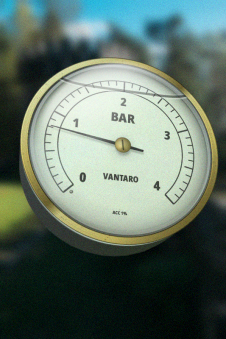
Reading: 0.8; bar
